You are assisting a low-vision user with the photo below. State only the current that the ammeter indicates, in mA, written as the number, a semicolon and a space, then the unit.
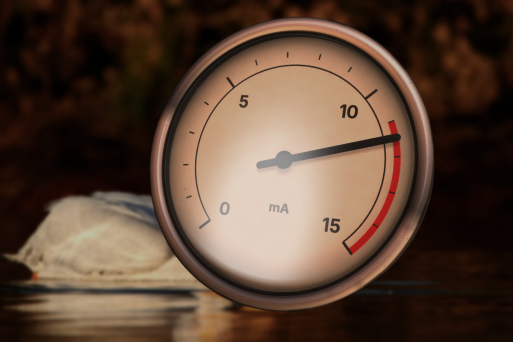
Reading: 11.5; mA
